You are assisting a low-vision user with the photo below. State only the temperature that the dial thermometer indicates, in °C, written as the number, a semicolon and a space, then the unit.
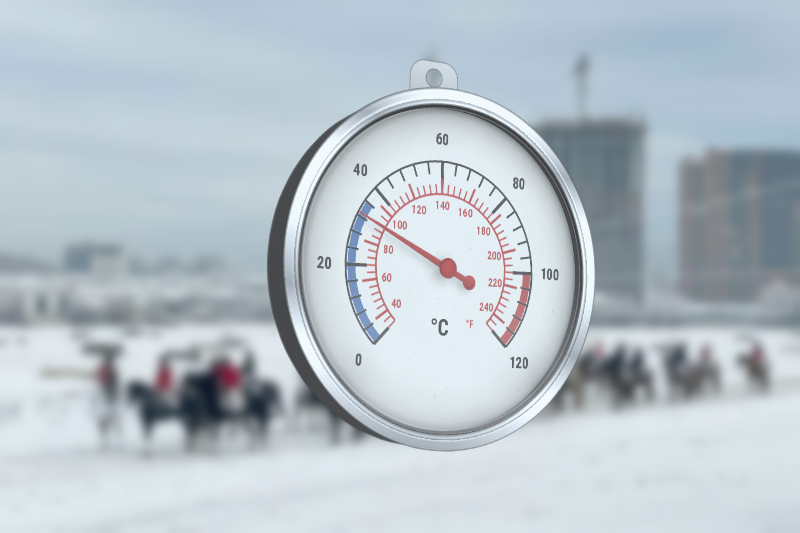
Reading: 32; °C
